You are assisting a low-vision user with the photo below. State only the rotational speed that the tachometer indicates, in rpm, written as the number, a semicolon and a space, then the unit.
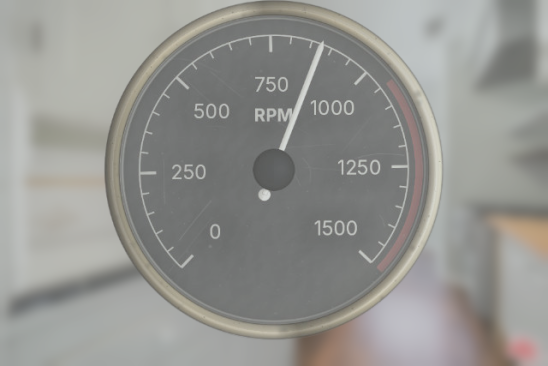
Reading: 875; rpm
